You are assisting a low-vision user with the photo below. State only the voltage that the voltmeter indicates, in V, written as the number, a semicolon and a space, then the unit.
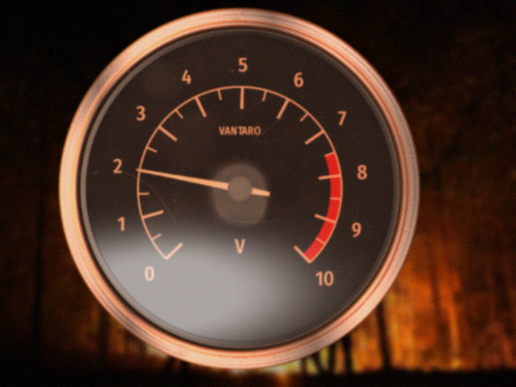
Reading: 2; V
